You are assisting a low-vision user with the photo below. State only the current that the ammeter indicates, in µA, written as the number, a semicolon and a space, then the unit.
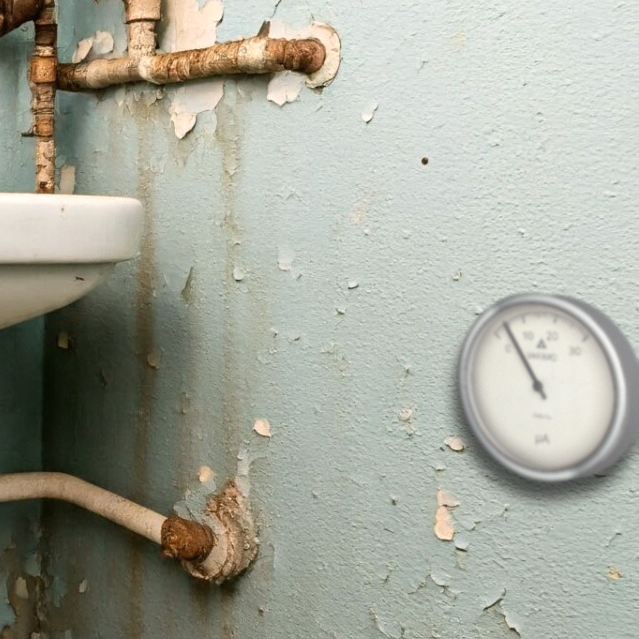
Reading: 5; µA
